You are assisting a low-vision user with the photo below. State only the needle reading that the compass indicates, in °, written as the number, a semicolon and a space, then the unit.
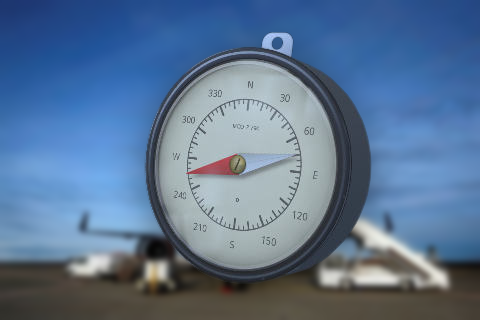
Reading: 255; °
